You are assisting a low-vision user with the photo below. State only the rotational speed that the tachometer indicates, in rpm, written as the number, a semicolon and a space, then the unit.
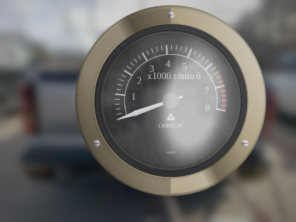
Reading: 0; rpm
